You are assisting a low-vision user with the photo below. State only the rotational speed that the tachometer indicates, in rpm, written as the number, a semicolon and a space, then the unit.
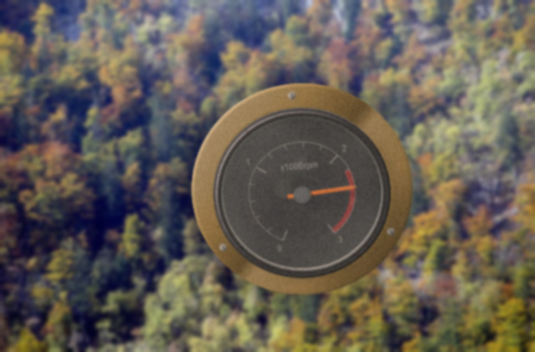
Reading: 2400; rpm
